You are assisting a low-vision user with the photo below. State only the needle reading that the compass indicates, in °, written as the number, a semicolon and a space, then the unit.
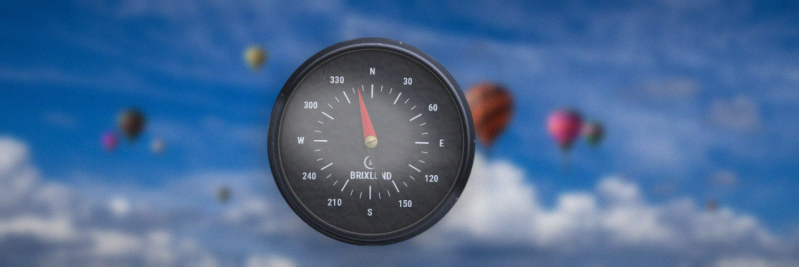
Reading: 345; °
